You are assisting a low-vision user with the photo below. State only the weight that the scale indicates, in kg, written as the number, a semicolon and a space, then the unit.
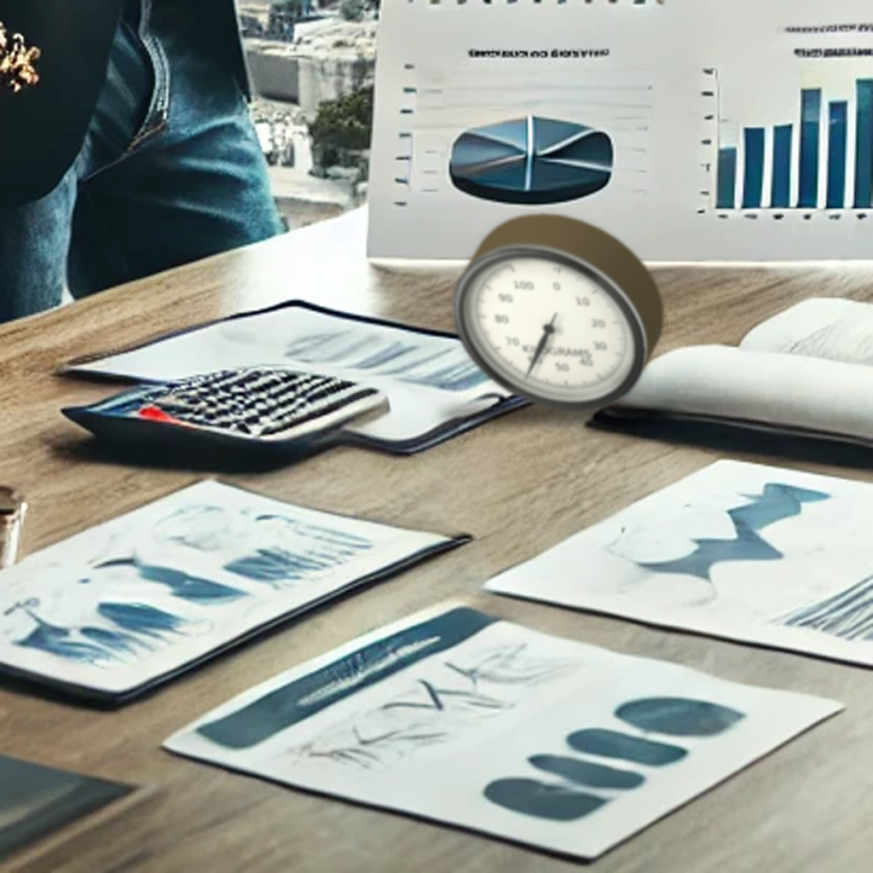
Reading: 60; kg
